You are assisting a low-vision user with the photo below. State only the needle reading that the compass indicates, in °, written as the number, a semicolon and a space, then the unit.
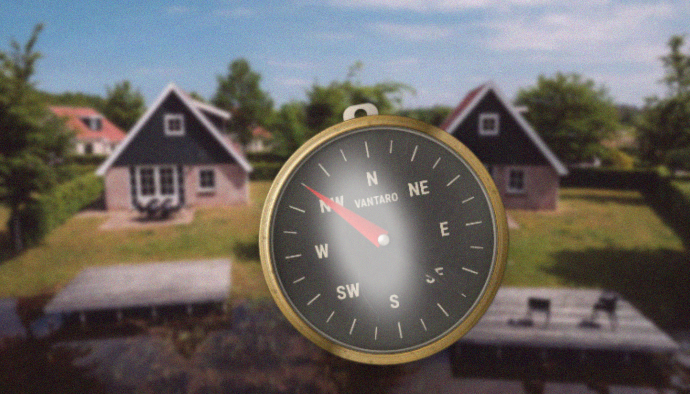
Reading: 315; °
